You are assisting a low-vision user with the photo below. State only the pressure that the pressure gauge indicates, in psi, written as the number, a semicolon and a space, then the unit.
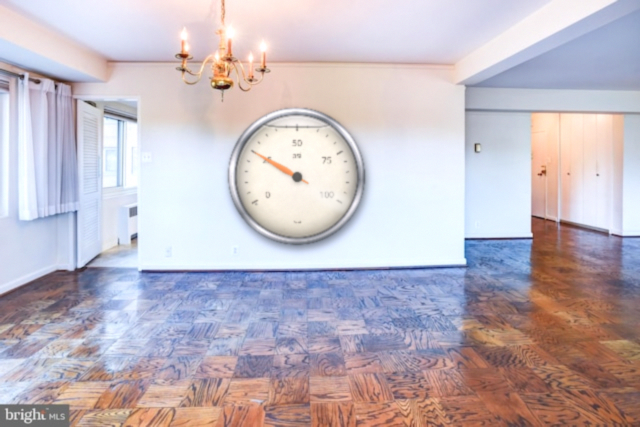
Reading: 25; psi
